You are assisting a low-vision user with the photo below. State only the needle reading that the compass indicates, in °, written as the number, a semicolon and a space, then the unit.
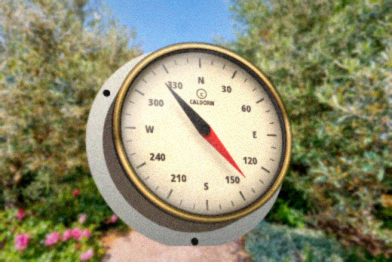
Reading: 140; °
